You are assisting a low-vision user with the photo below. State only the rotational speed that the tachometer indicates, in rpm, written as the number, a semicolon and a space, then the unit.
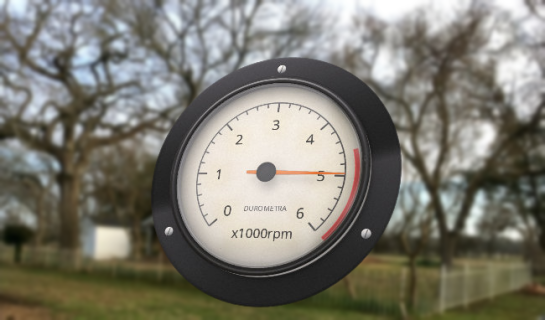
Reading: 5000; rpm
